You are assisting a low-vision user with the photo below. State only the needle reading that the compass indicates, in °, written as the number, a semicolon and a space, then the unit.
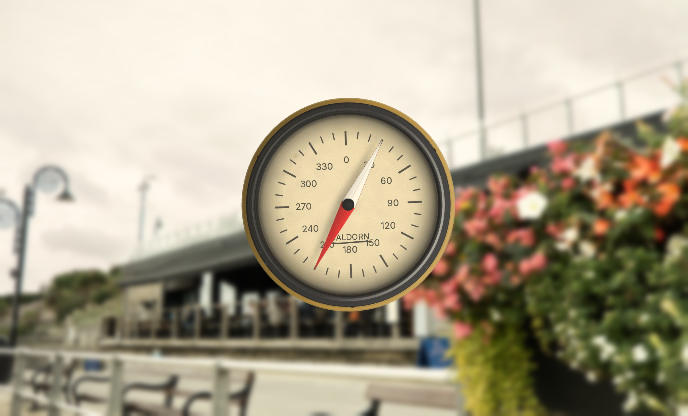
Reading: 210; °
